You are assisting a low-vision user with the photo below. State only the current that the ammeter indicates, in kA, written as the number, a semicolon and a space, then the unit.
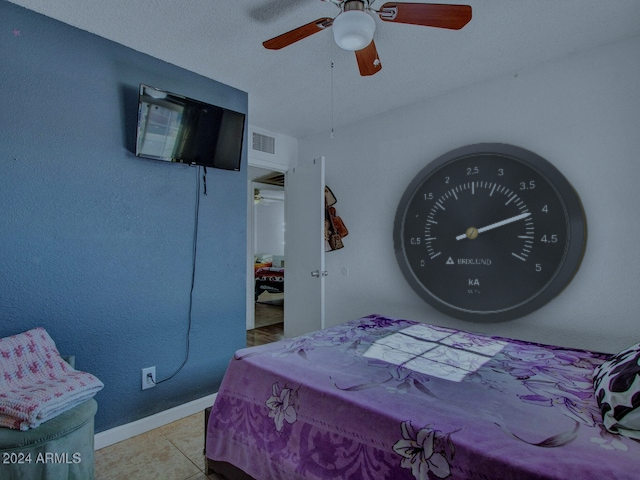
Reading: 4; kA
